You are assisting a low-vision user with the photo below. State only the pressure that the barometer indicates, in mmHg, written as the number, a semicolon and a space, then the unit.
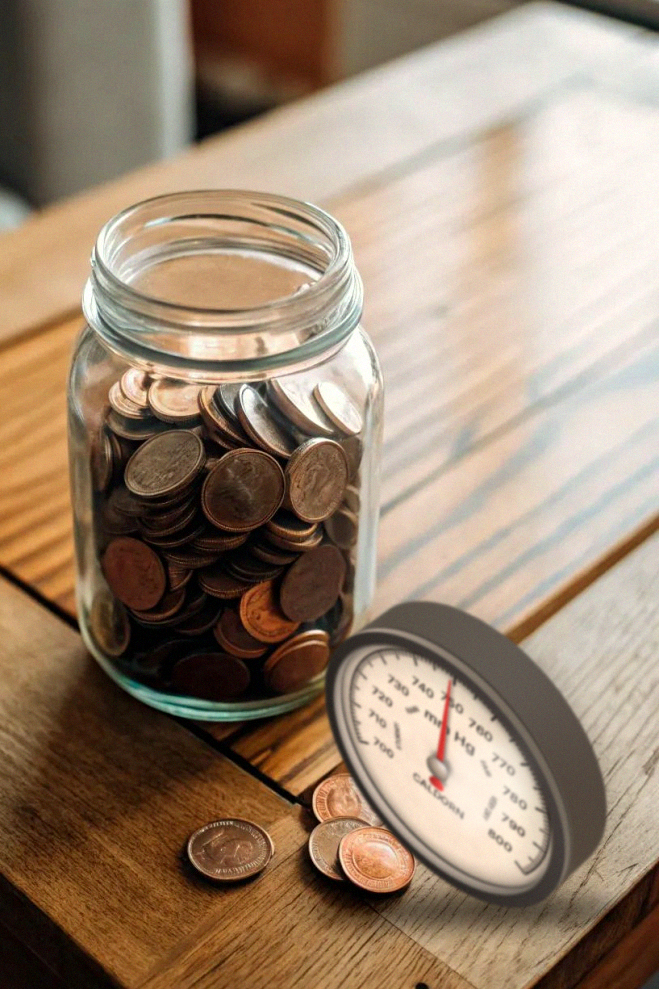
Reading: 750; mmHg
